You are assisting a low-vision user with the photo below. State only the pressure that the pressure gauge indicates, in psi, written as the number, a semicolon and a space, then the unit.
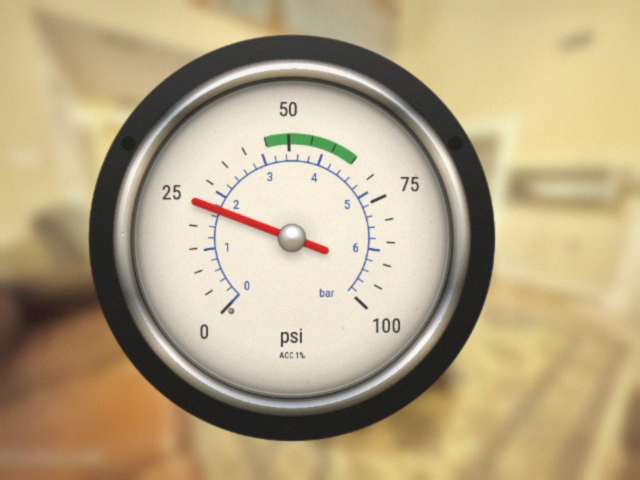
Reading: 25; psi
